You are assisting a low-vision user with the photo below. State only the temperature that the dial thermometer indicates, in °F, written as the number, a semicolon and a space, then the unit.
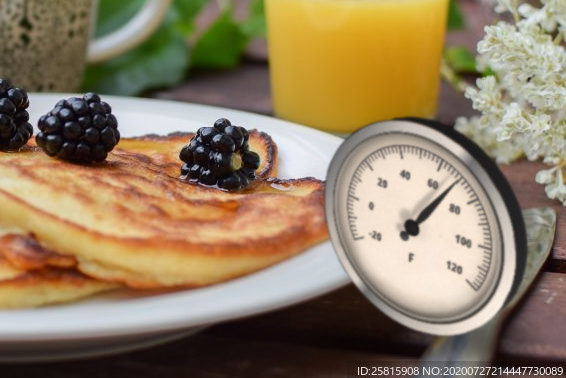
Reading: 70; °F
